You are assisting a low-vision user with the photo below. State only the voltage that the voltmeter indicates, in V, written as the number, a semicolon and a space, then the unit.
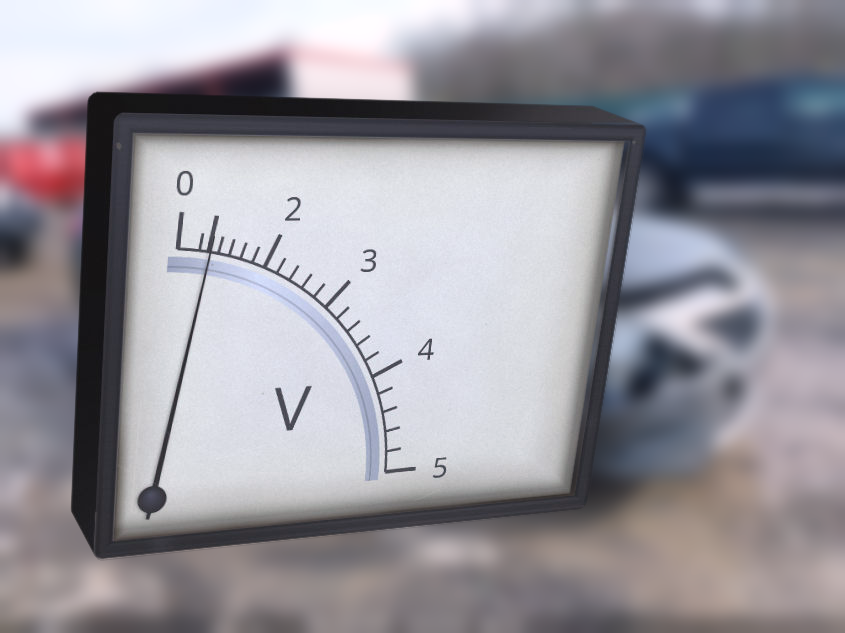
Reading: 1; V
